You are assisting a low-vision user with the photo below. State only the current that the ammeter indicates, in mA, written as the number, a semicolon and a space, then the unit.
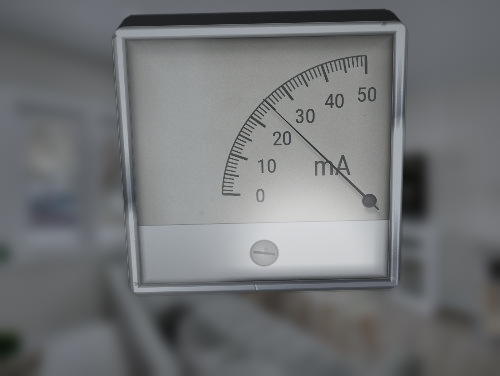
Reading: 25; mA
